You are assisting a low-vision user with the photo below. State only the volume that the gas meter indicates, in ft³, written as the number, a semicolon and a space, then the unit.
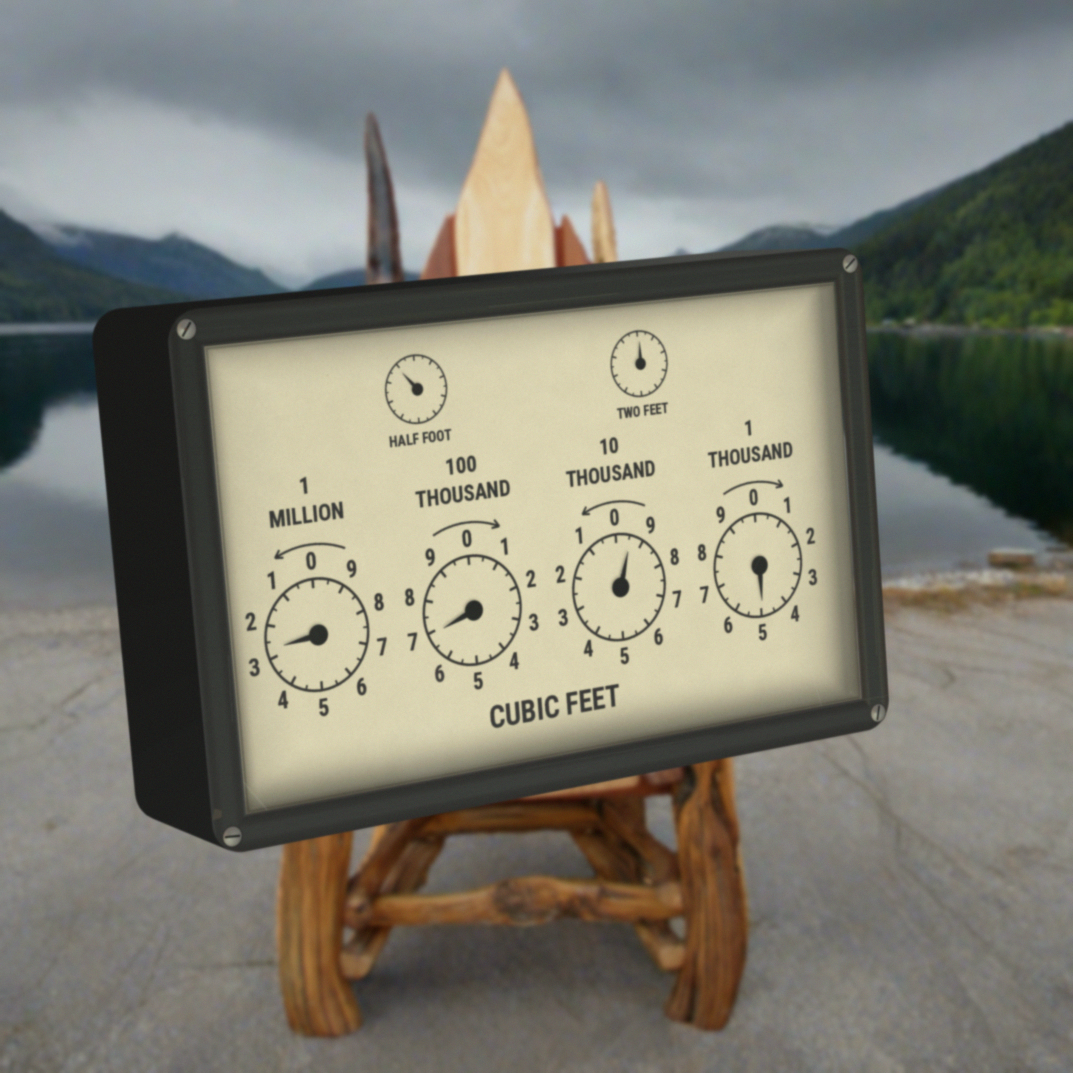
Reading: 269500; ft³
